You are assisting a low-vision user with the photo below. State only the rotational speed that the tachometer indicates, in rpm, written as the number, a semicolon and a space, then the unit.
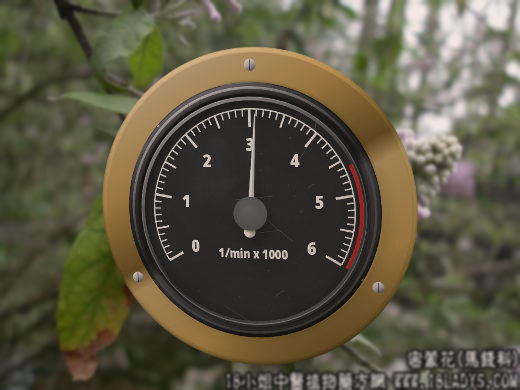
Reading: 3100; rpm
